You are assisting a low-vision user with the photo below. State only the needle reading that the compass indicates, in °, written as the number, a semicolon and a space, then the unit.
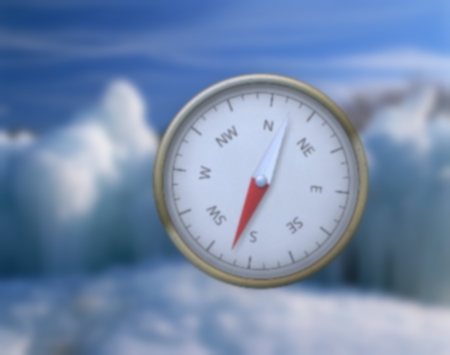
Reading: 195; °
